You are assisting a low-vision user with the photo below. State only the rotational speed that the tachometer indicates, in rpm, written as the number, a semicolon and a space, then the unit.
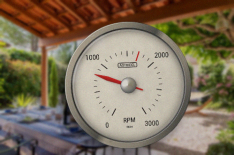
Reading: 800; rpm
